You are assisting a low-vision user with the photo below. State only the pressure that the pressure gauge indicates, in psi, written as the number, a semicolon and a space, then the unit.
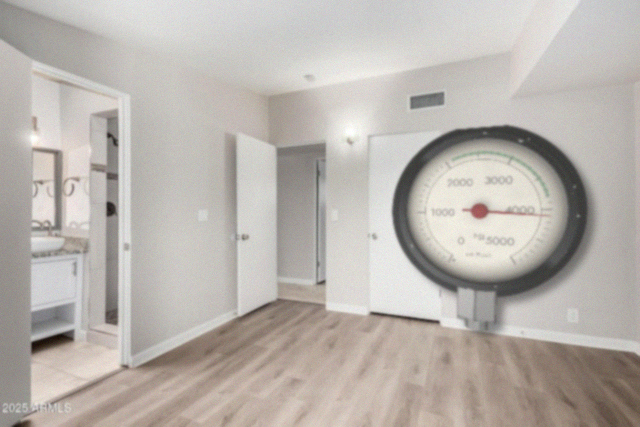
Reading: 4100; psi
